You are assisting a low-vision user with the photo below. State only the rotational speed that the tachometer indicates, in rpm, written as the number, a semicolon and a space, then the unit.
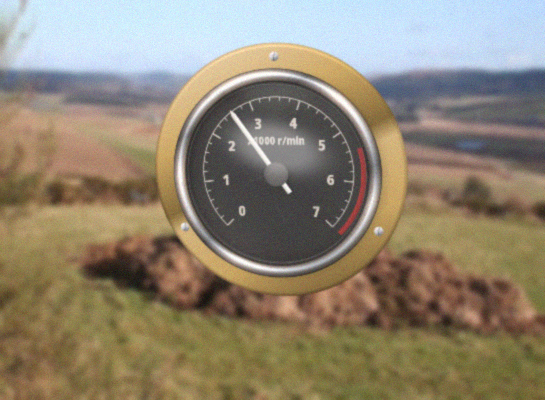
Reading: 2600; rpm
